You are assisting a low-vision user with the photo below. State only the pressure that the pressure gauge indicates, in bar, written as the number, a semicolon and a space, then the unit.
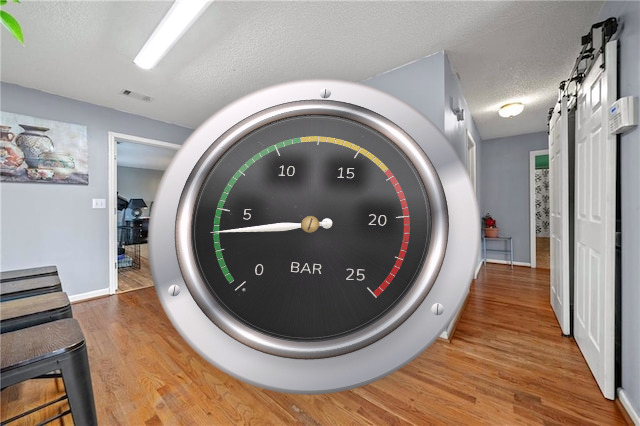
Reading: 3.5; bar
